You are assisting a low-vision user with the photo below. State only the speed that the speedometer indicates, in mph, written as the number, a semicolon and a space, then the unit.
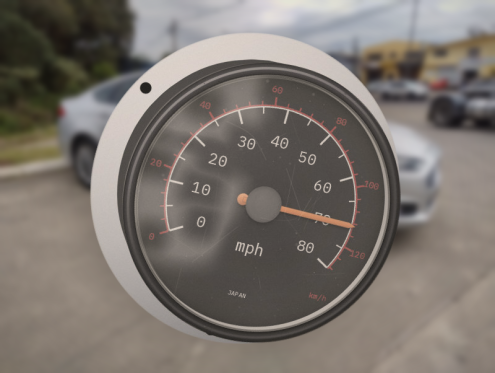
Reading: 70; mph
